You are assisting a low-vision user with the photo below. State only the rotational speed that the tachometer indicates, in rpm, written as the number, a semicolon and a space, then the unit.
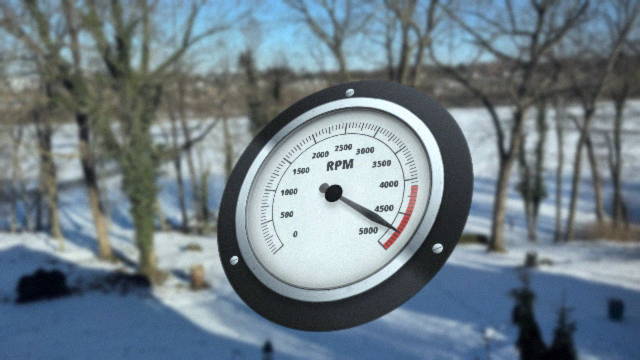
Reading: 4750; rpm
